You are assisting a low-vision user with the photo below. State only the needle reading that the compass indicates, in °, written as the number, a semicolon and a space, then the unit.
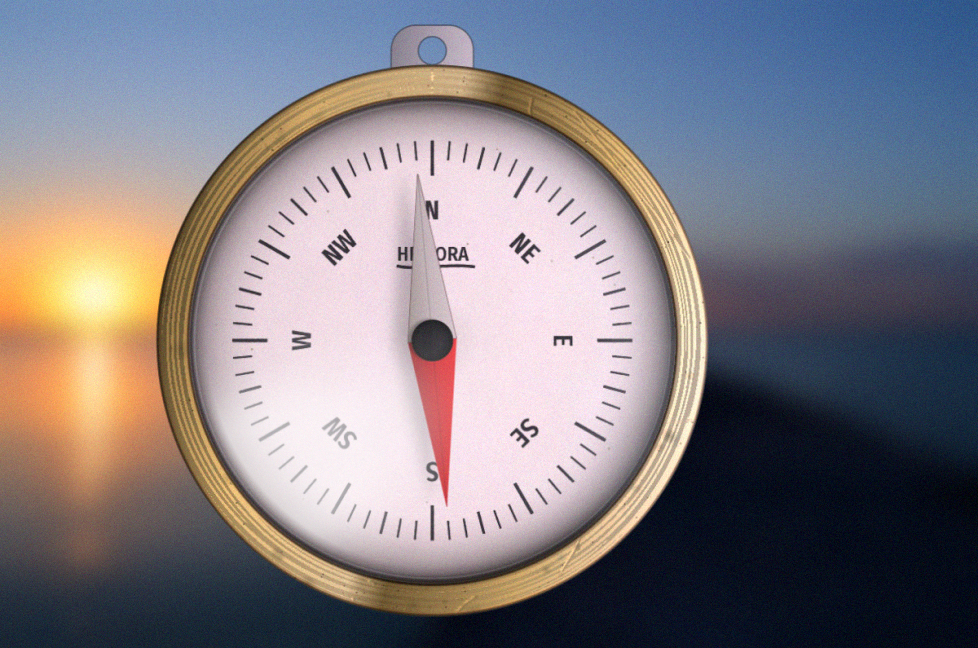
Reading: 175; °
